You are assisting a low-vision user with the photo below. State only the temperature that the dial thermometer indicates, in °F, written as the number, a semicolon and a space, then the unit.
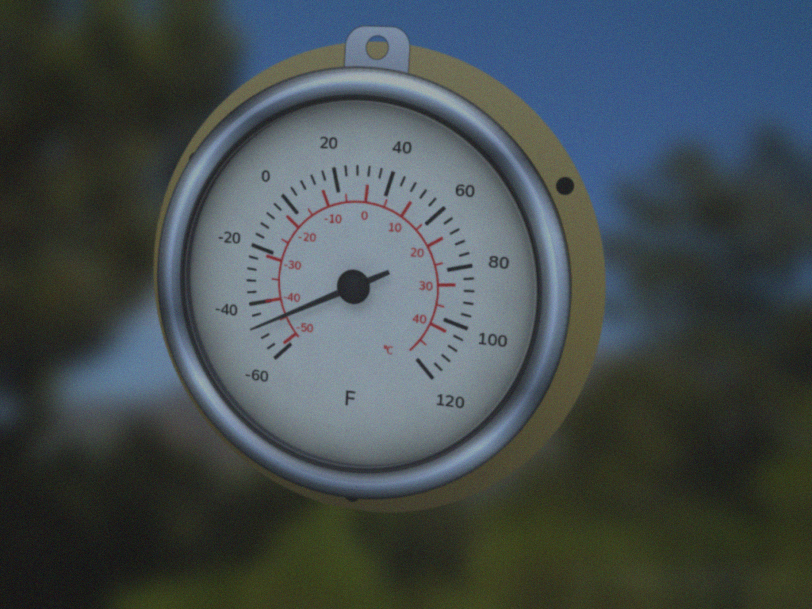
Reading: -48; °F
